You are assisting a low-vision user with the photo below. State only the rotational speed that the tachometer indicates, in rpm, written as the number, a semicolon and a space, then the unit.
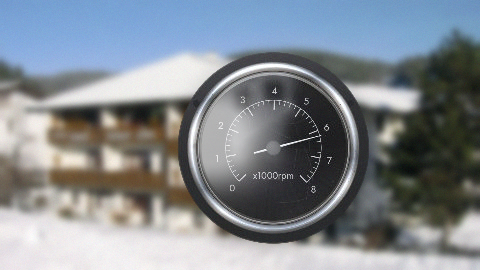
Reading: 6200; rpm
